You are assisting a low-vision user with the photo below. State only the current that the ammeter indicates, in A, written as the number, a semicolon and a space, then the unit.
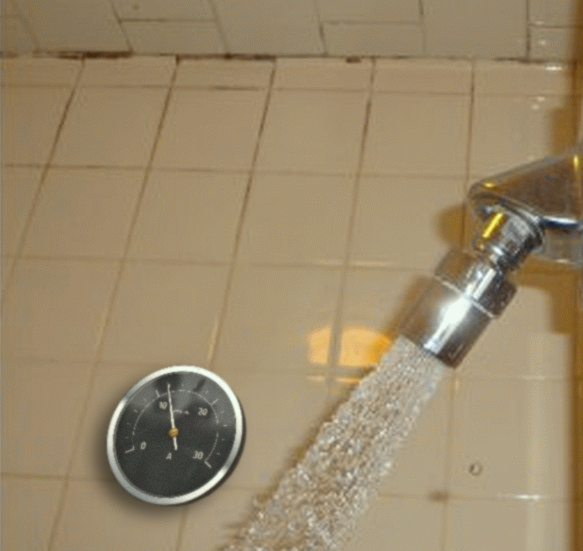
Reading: 12; A
